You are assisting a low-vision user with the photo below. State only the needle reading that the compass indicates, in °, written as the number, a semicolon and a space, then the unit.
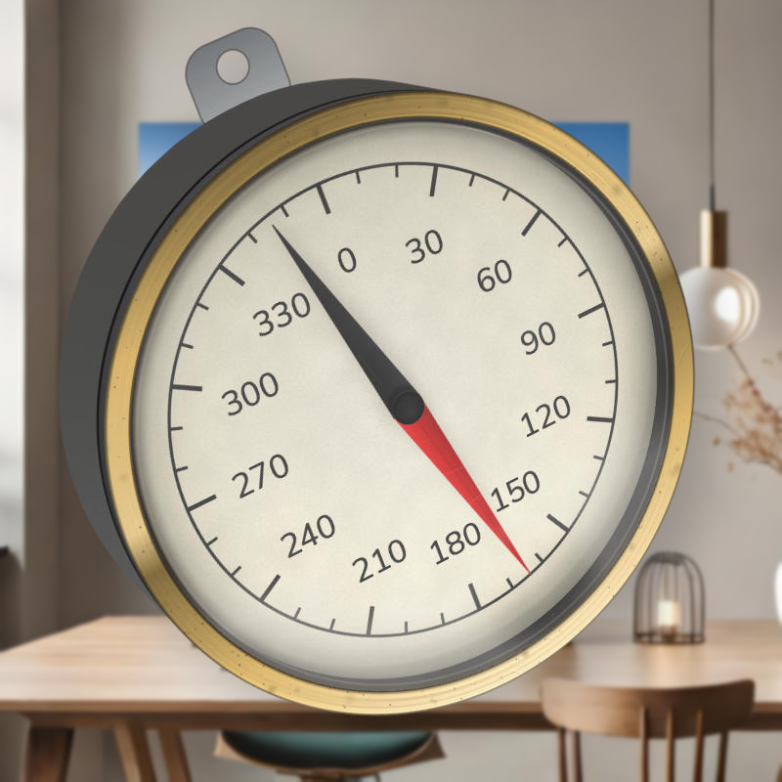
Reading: 165; °
